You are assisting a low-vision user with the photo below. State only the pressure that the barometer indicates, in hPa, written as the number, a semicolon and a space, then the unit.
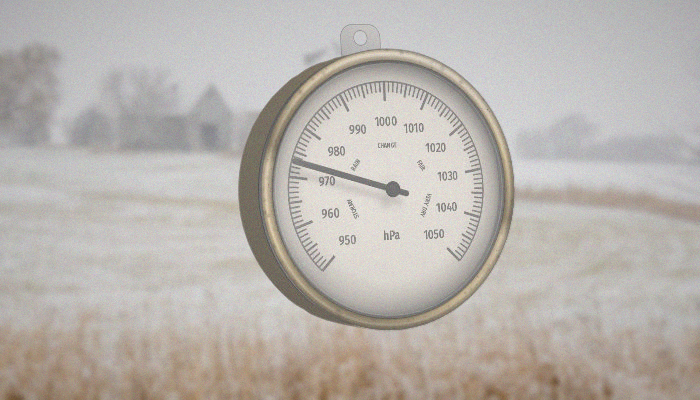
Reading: 973; hPa
